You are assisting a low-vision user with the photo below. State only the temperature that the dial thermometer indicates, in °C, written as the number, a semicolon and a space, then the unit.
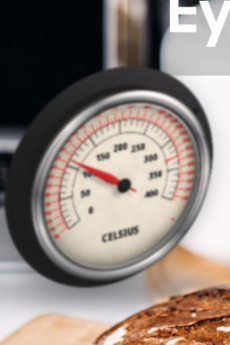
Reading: 110; °C
